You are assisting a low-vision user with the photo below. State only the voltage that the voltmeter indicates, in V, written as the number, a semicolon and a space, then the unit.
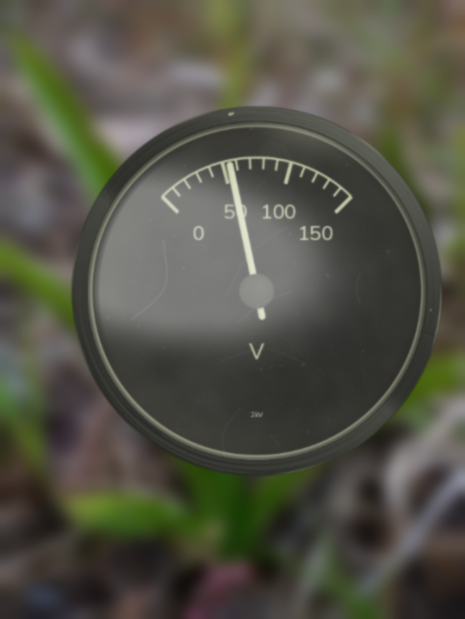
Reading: 55; V
